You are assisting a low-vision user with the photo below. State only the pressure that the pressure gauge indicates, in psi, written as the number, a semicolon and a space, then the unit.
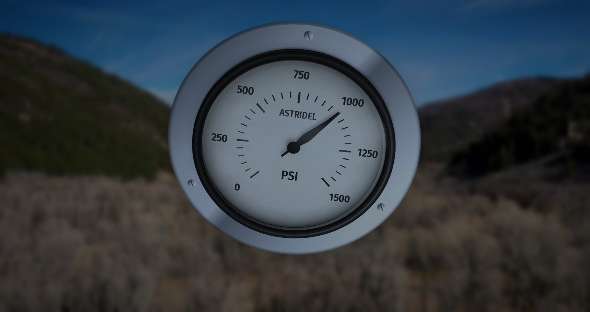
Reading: 1000; psi
